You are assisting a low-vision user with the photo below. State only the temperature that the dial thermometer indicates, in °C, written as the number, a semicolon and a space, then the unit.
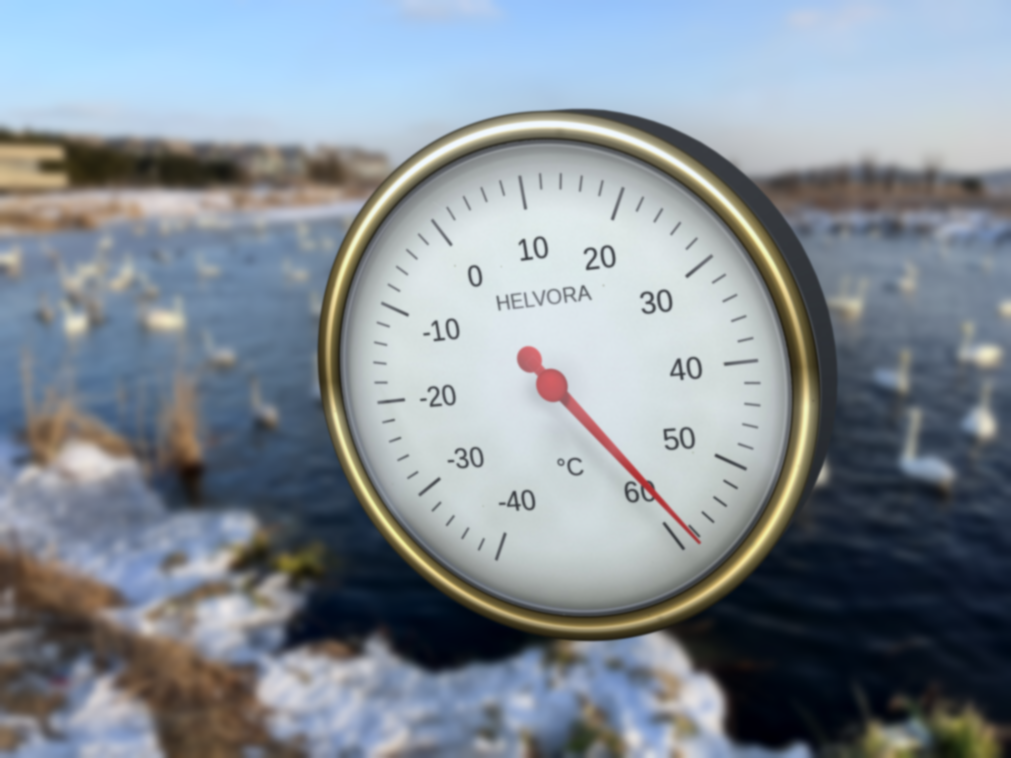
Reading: 58; °C
